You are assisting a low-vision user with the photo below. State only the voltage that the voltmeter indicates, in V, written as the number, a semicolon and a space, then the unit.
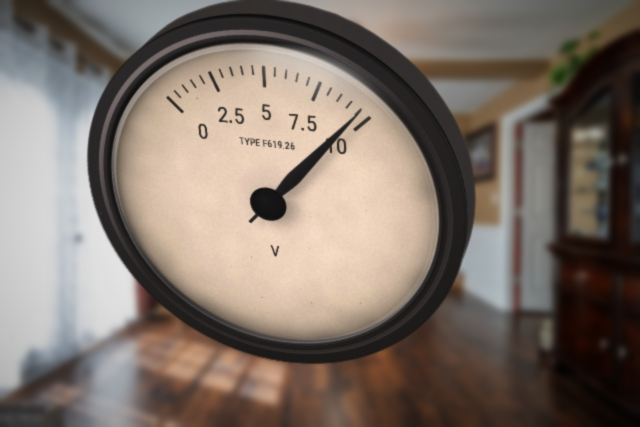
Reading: 9.5; V
